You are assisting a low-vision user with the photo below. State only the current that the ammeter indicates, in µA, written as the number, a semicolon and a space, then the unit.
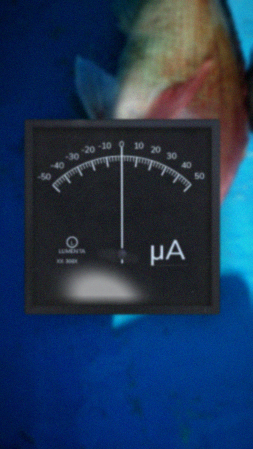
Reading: 0; µA
